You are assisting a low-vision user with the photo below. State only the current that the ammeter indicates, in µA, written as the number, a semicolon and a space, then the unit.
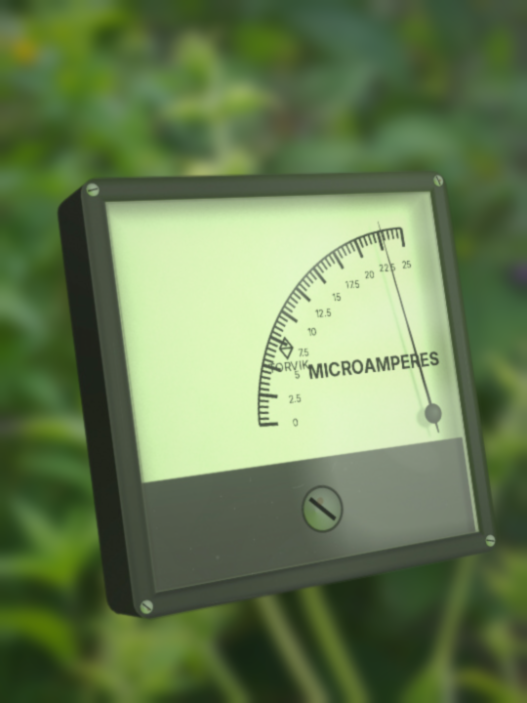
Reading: 22.5; µA
